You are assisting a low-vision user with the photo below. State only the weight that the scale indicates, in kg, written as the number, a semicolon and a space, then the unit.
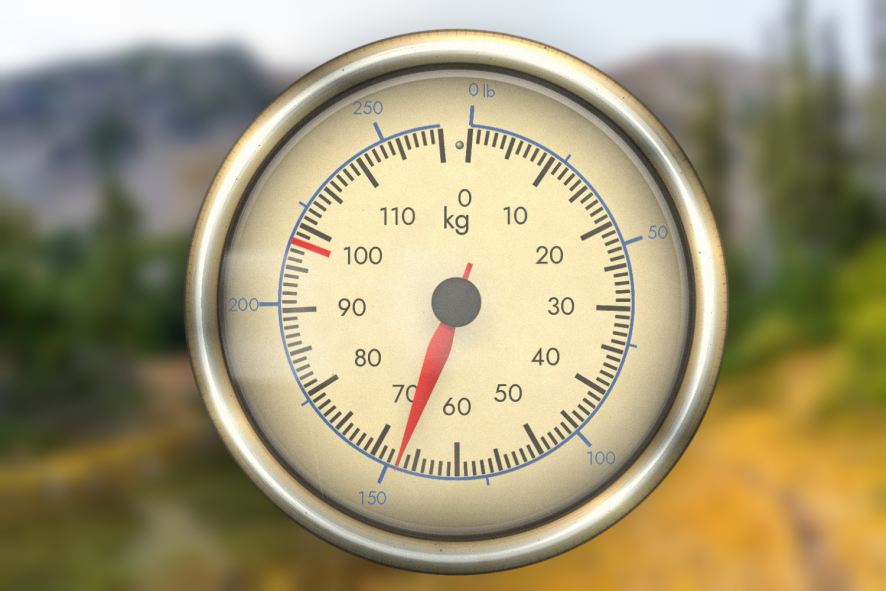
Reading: 67; kg
